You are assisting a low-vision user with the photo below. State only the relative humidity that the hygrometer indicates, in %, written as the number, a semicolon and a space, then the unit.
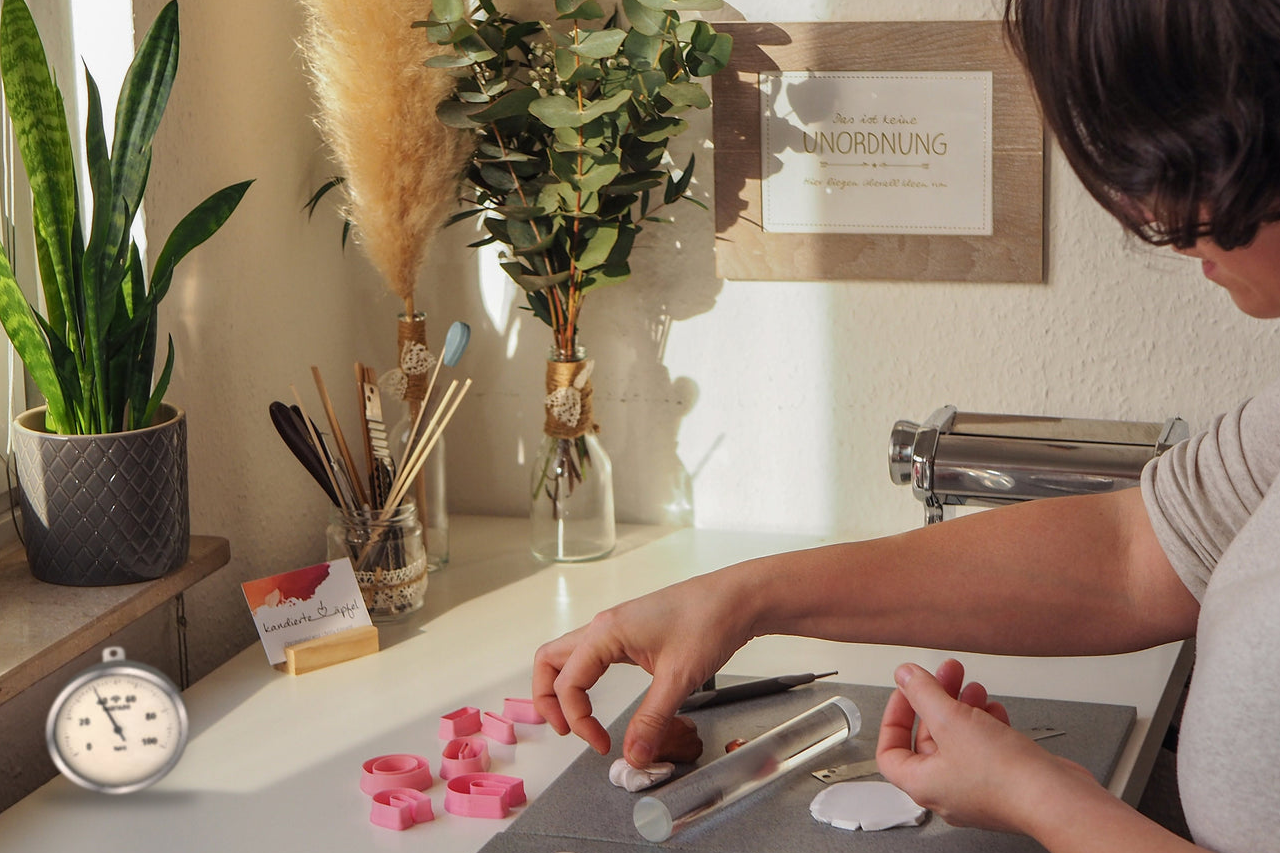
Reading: 40; %
